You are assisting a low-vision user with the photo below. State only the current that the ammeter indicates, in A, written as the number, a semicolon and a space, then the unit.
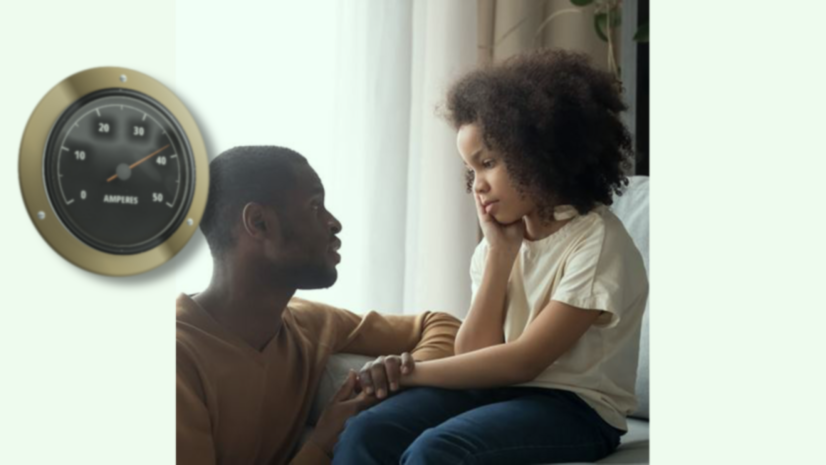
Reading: 37.5; A
